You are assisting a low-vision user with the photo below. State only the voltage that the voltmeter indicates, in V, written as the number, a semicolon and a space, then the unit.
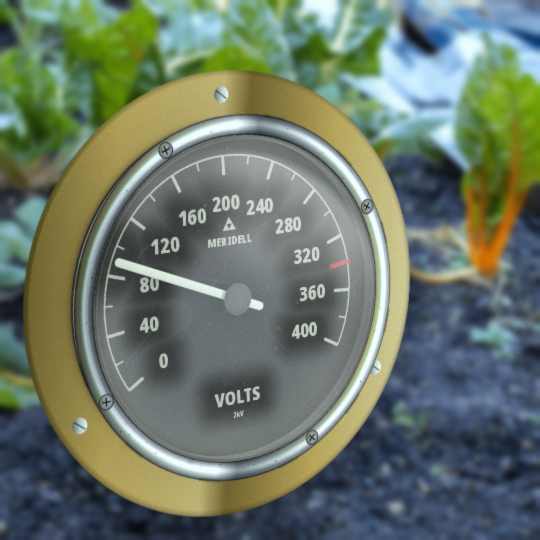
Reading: 90; V
